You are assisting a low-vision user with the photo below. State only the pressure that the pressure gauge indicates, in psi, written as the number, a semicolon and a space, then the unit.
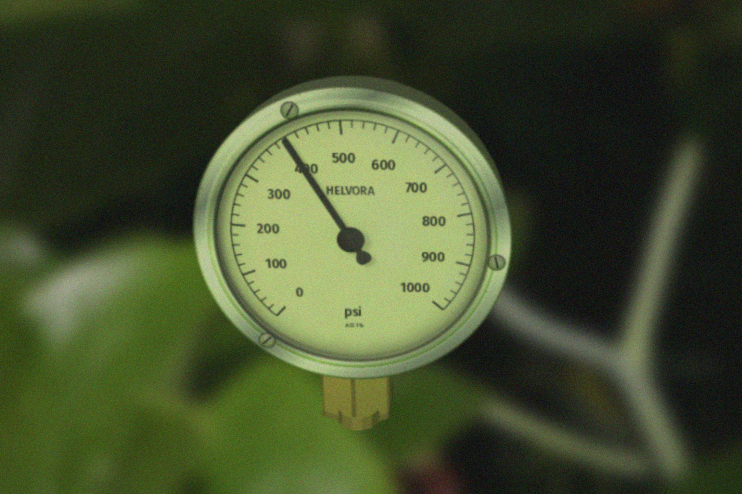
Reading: 400; psi
